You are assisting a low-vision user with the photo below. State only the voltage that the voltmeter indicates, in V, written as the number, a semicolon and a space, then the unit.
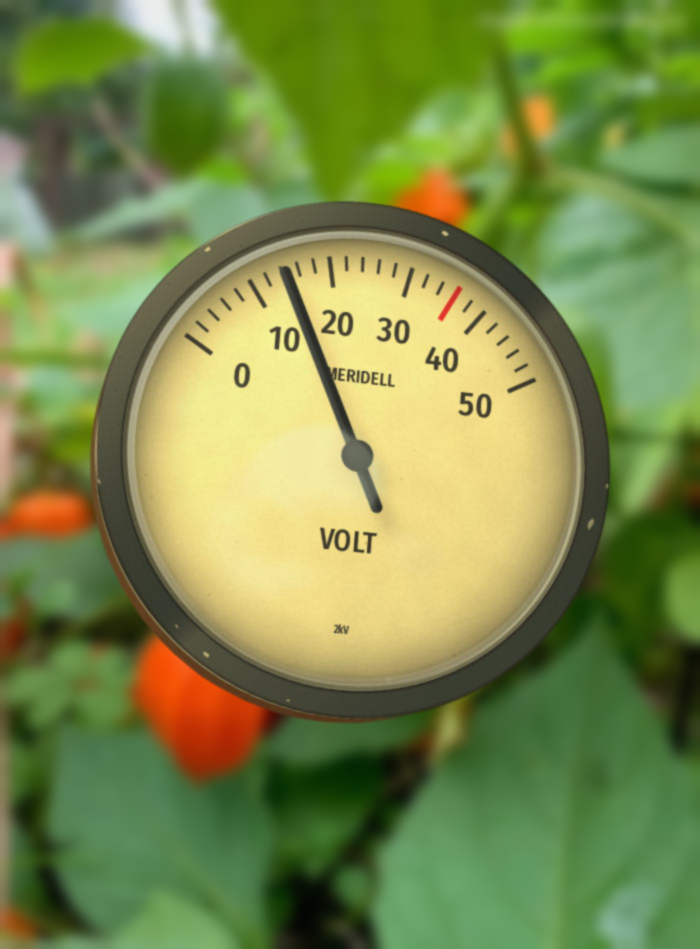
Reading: 14; V
